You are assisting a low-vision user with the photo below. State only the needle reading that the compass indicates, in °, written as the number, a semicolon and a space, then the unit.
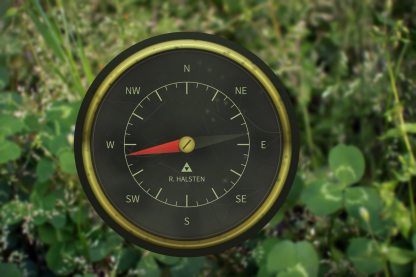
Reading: 260; °
